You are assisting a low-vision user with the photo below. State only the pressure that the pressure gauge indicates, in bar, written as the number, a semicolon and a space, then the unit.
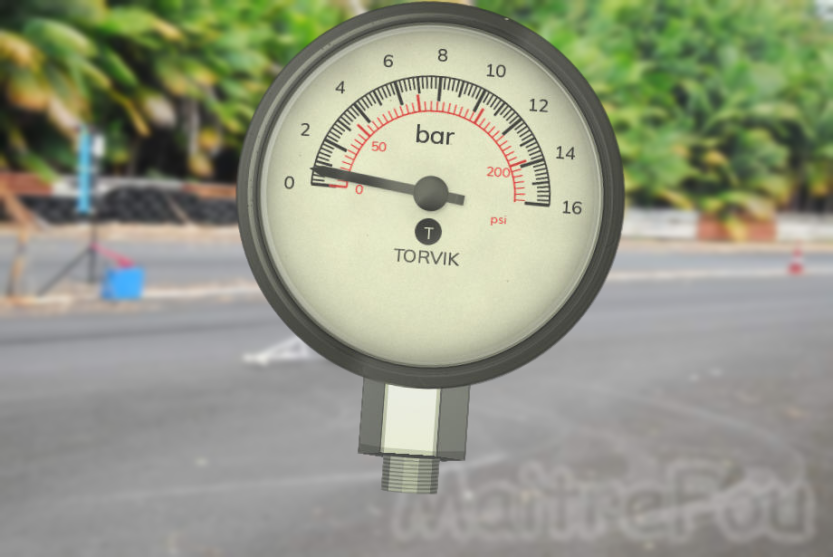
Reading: 0.6; bar
